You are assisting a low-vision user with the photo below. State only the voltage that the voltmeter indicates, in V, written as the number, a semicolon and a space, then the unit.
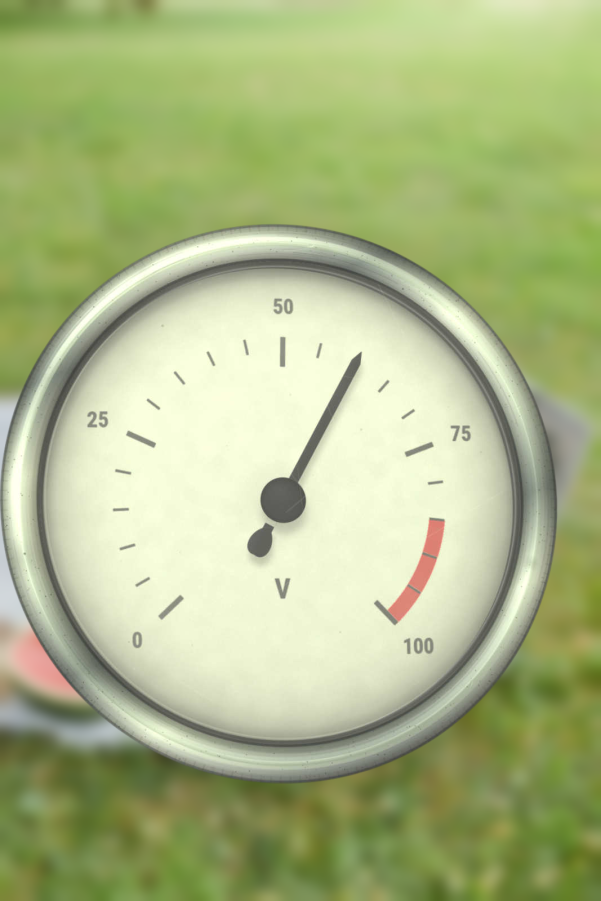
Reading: 60; V
